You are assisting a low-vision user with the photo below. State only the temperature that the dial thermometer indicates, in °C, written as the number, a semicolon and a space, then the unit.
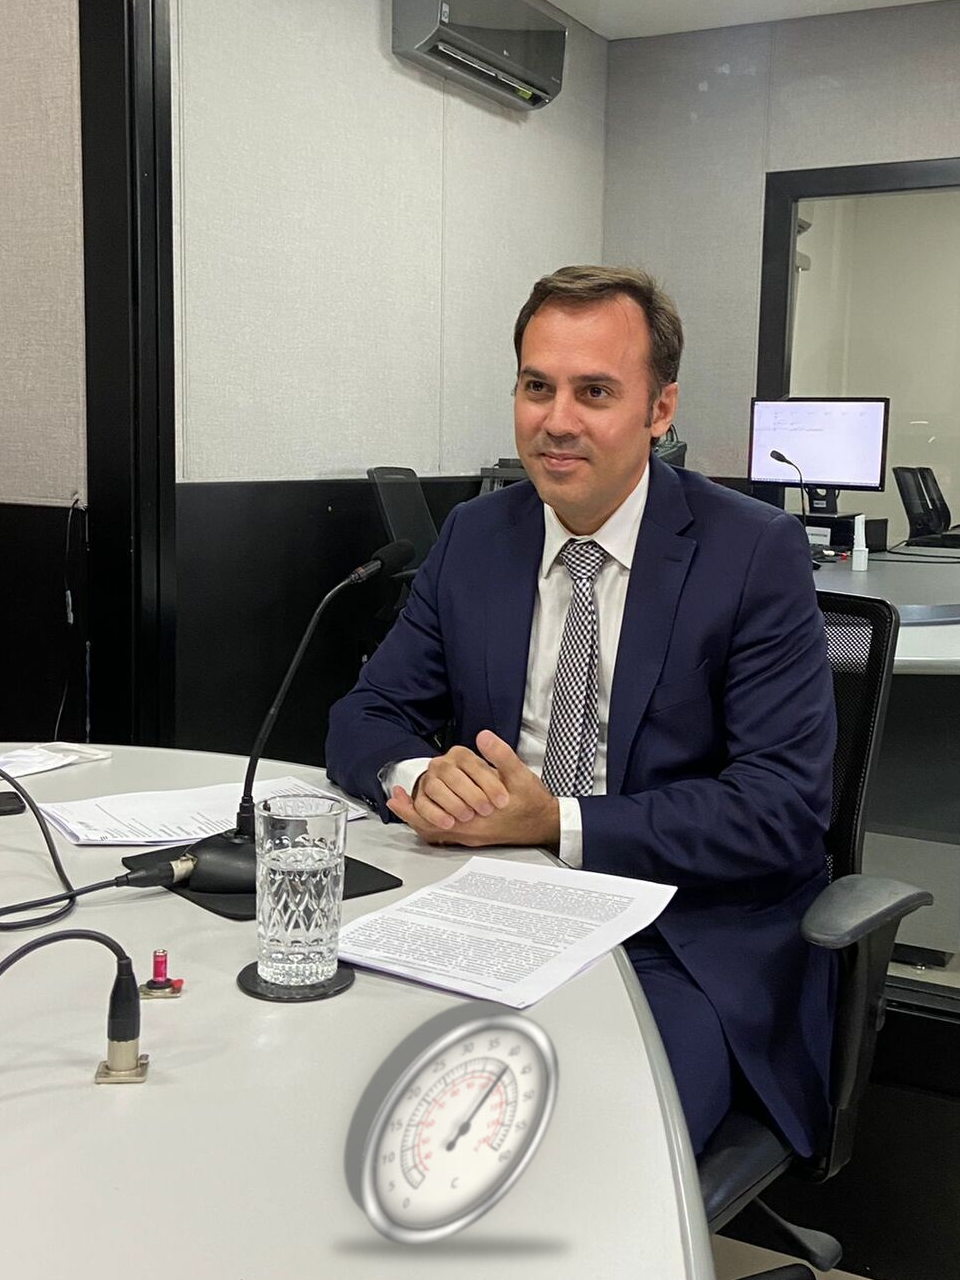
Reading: 40; °C
